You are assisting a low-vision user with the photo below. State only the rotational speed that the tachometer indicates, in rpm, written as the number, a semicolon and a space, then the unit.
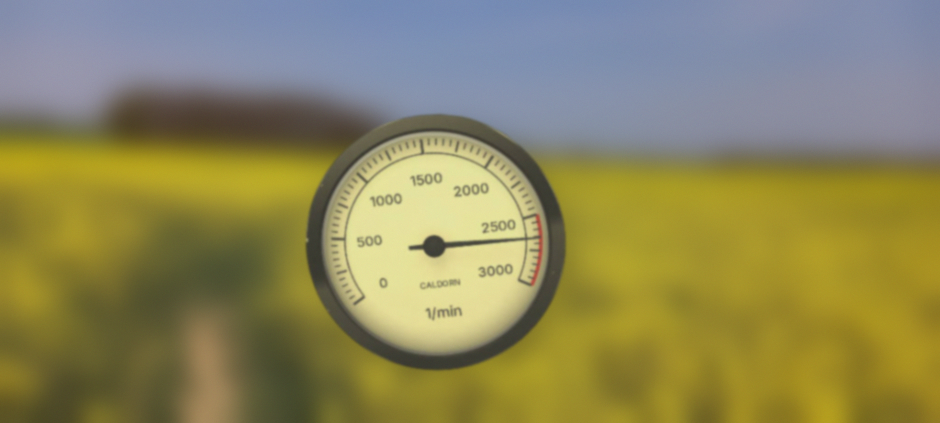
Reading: 2650; rpm
